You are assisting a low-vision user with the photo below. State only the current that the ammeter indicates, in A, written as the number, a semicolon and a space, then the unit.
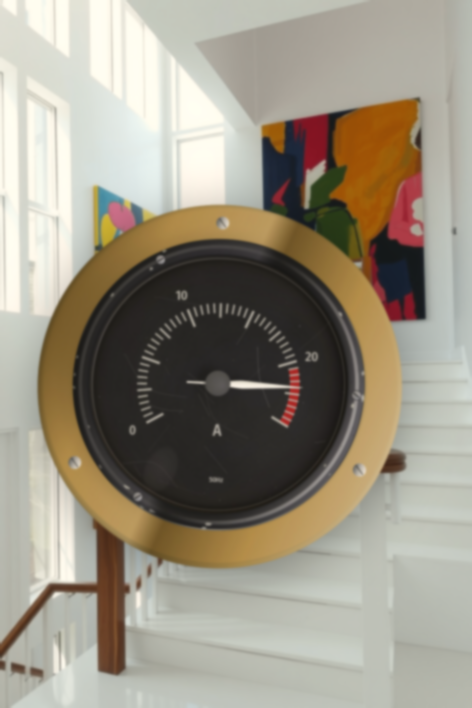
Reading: 22; A
